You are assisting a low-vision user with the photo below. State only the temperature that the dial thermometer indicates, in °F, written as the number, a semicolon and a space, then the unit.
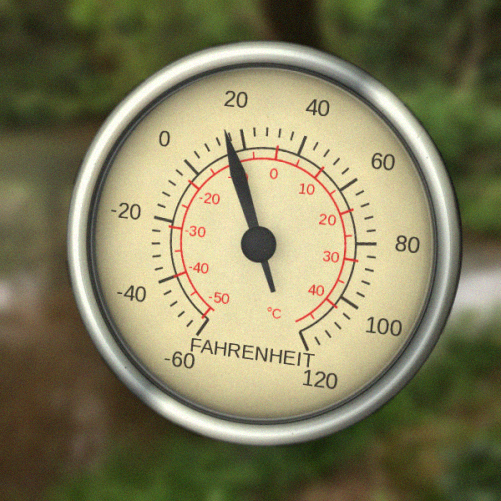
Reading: 16; °F
